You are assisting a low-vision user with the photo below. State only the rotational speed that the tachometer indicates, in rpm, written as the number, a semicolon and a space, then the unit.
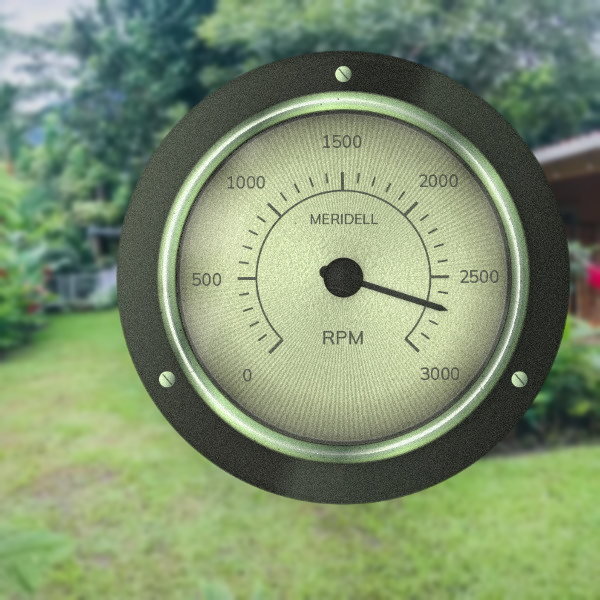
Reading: 2700; rpm
